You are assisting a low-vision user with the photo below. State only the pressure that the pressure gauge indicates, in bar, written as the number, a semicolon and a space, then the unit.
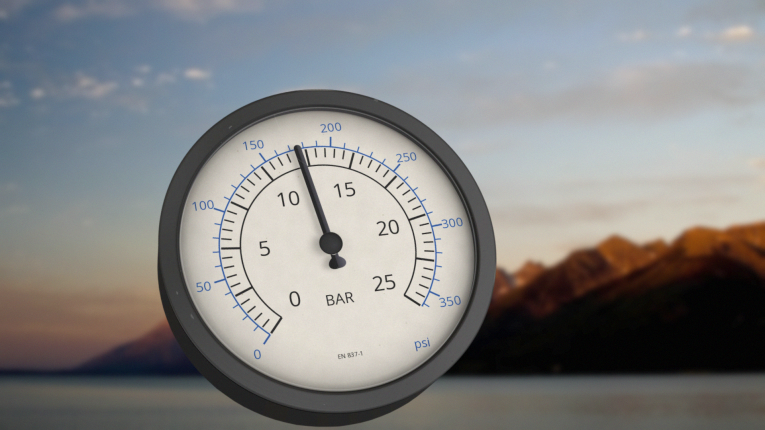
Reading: 12; bar
